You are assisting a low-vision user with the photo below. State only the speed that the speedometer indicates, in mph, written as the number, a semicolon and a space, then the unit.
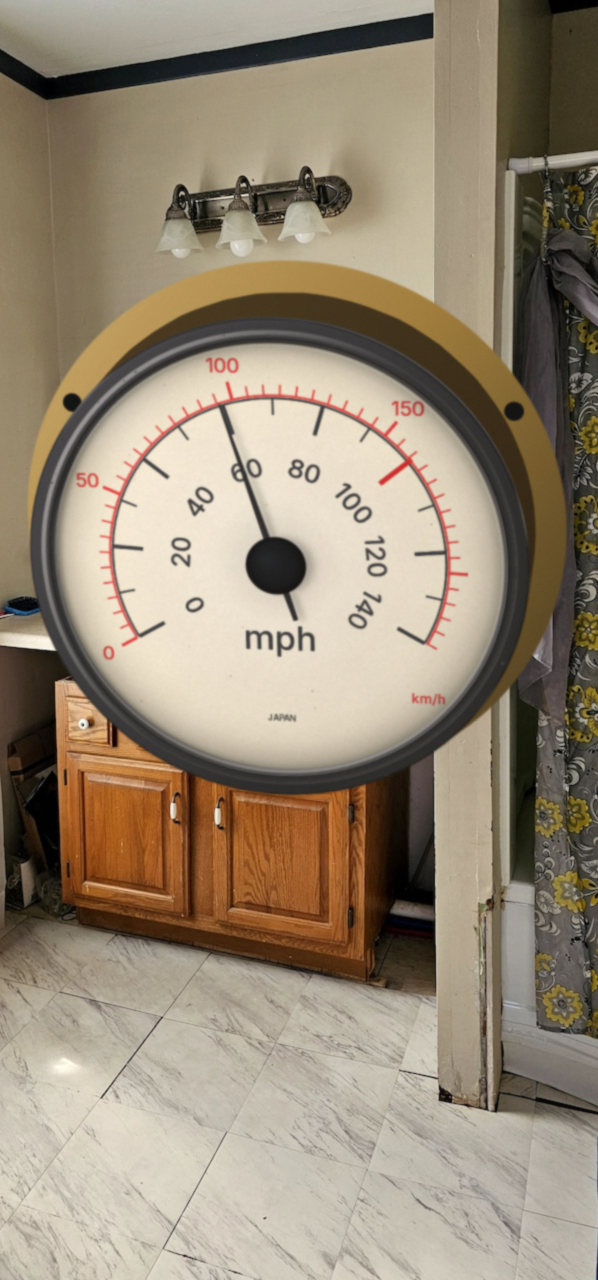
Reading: 60; mph
